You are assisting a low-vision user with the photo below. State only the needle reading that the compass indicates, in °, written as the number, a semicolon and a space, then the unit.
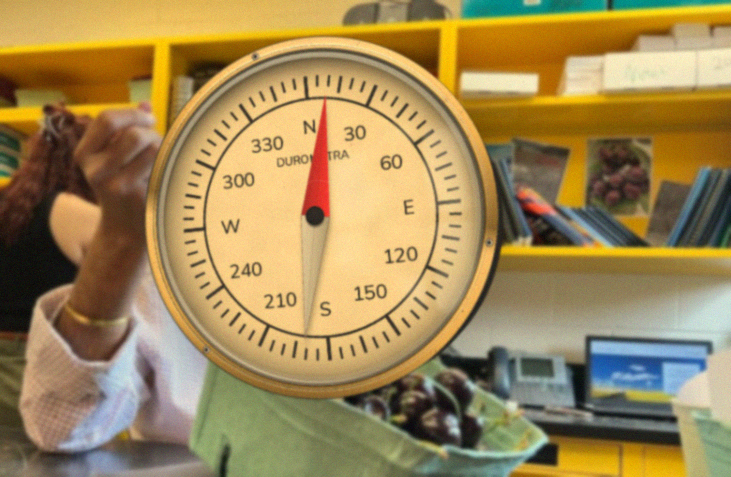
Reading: 10; °
